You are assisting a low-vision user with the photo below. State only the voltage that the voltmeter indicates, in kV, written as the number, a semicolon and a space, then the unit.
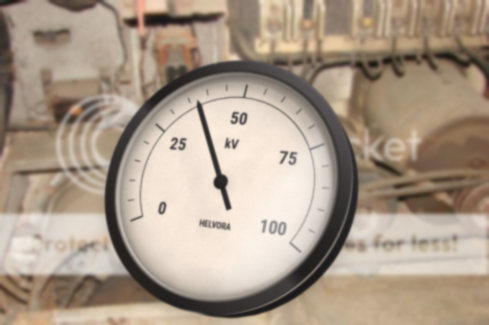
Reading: 37.5; kV
